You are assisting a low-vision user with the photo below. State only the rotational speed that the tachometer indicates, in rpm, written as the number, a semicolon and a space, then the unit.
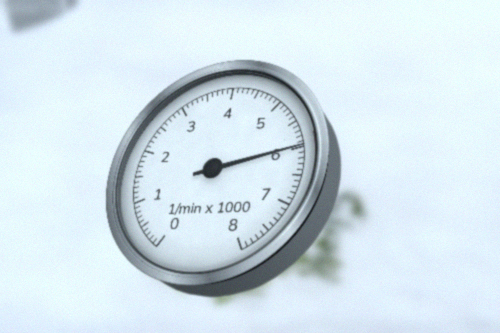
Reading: 6000; rpm
